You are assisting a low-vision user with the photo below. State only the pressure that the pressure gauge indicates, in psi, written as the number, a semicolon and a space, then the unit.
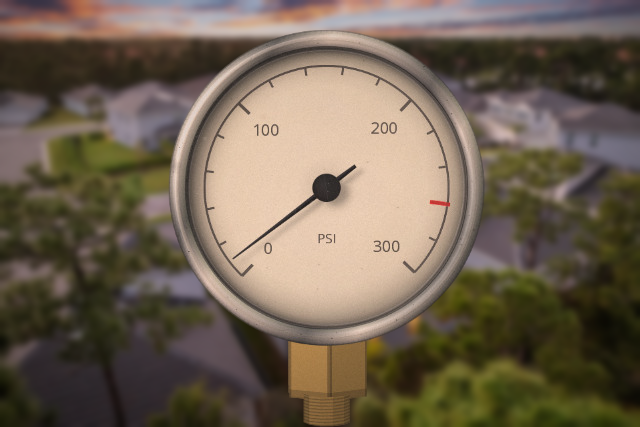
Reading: 10; psi
